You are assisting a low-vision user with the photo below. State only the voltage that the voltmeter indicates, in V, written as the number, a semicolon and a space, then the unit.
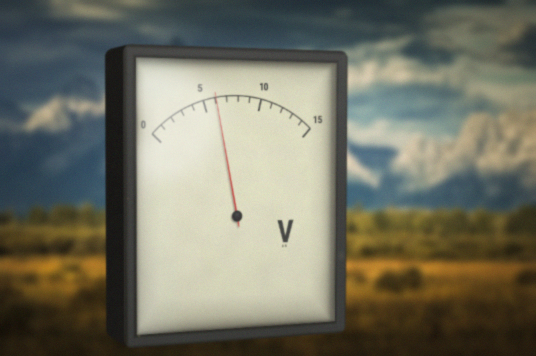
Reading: 6; V
